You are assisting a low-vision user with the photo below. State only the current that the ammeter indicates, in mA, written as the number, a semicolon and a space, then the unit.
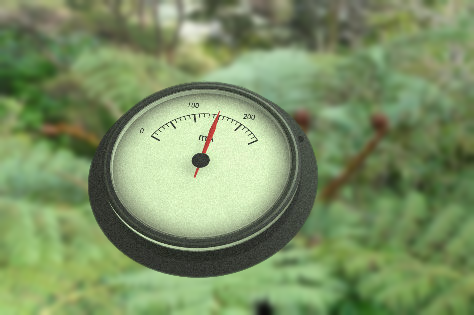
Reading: 150; mA
